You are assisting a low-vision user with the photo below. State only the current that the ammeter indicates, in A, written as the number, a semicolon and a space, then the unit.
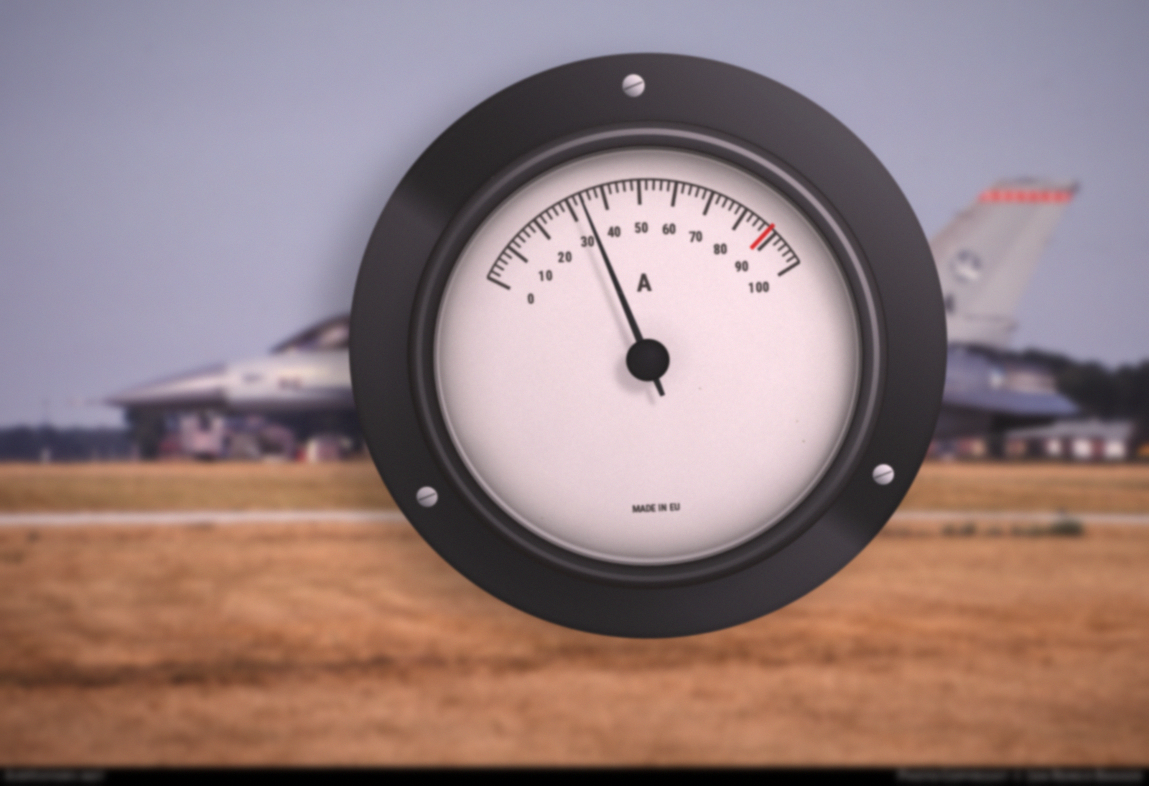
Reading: 34; A
